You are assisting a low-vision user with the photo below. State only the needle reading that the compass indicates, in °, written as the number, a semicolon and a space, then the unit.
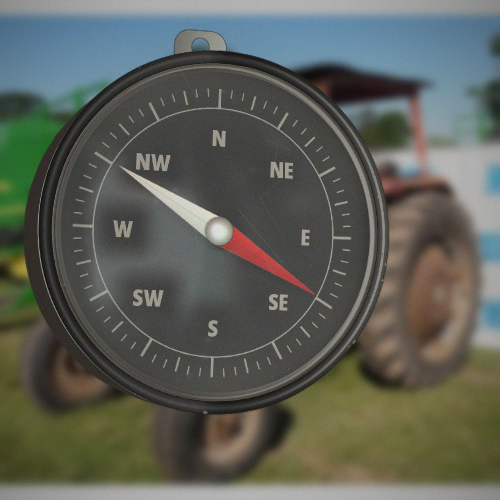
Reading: 120; °
